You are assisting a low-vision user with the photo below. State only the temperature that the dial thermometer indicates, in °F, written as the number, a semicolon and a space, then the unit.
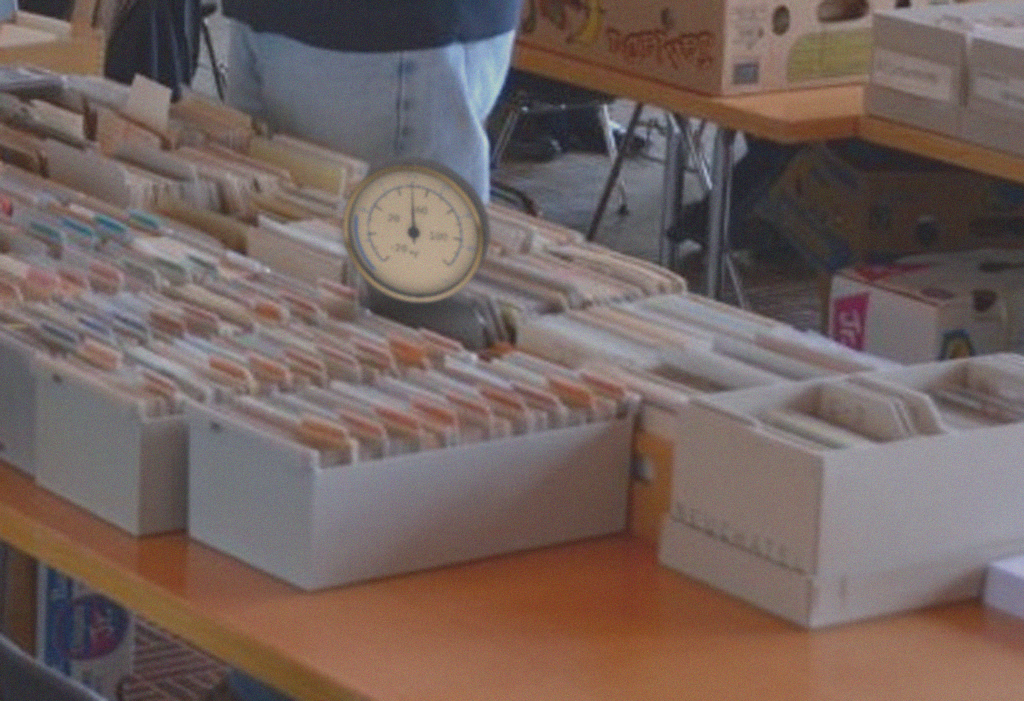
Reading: 50; °F
